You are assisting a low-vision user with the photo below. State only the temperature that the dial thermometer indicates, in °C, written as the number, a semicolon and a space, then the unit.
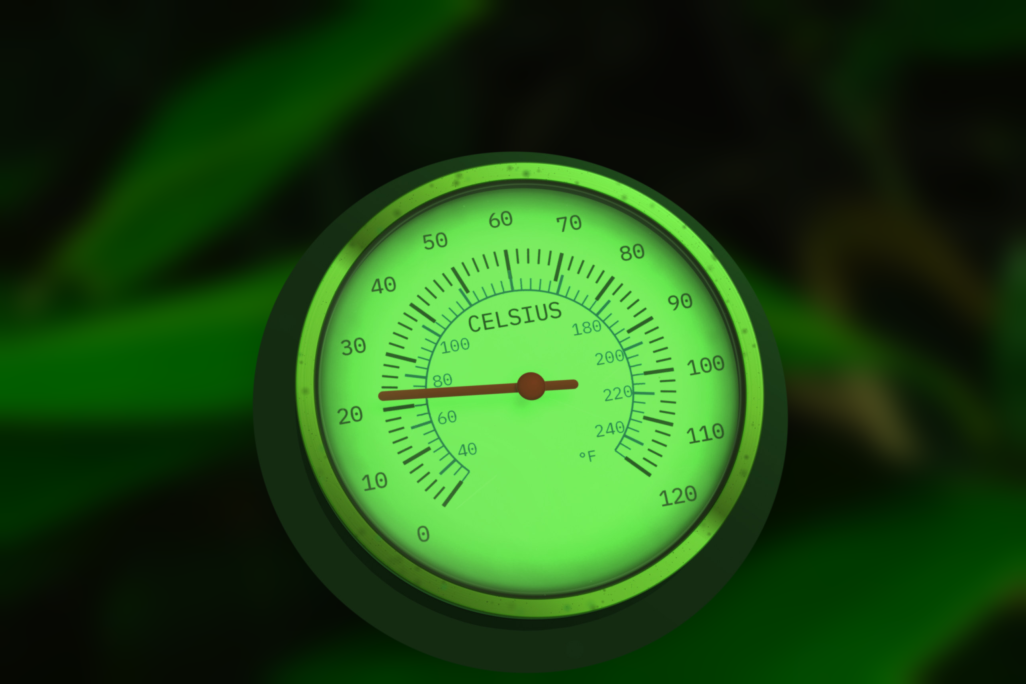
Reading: 22; °C
